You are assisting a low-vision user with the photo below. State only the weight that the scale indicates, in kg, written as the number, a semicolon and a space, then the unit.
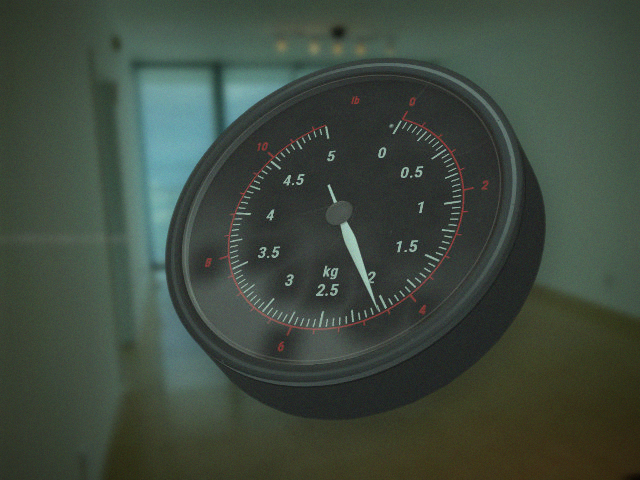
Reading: 2.05; kg
